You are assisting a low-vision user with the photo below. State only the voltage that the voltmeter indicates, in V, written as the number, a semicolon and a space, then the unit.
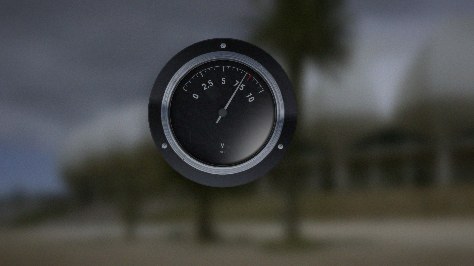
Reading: 7.5; V
